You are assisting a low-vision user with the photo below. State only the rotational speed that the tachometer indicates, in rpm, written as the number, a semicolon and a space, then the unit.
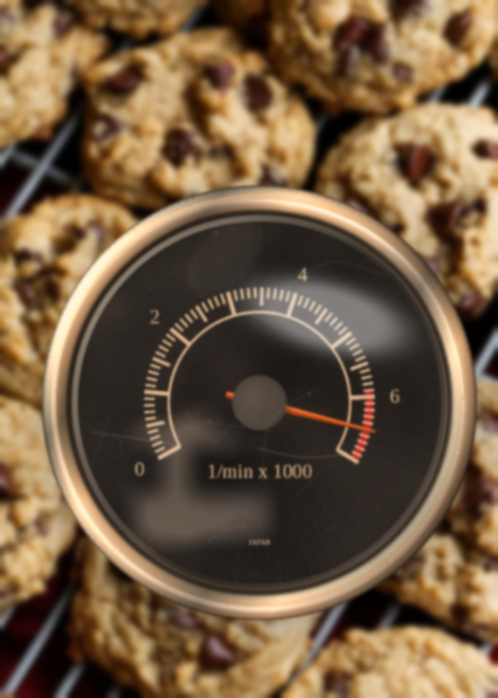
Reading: 6500; rpm
